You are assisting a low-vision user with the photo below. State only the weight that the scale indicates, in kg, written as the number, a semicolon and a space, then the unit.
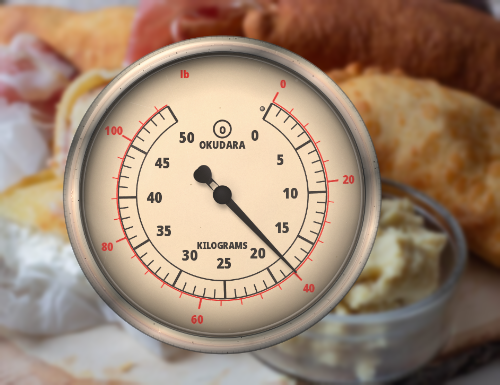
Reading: 18; kg
